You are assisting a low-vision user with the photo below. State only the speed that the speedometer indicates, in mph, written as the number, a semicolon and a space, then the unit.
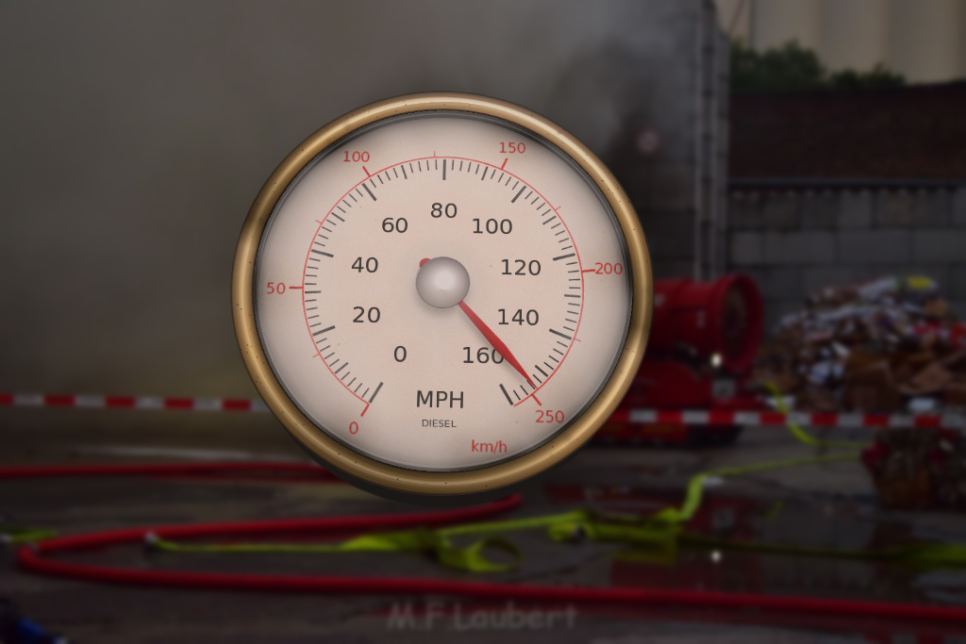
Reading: 154; mph
